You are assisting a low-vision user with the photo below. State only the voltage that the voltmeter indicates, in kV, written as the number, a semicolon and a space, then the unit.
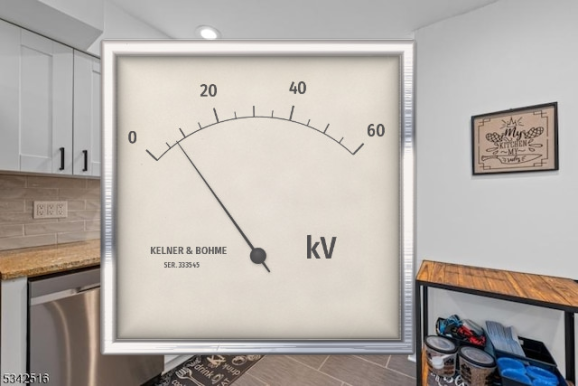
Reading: 7.5; kV
